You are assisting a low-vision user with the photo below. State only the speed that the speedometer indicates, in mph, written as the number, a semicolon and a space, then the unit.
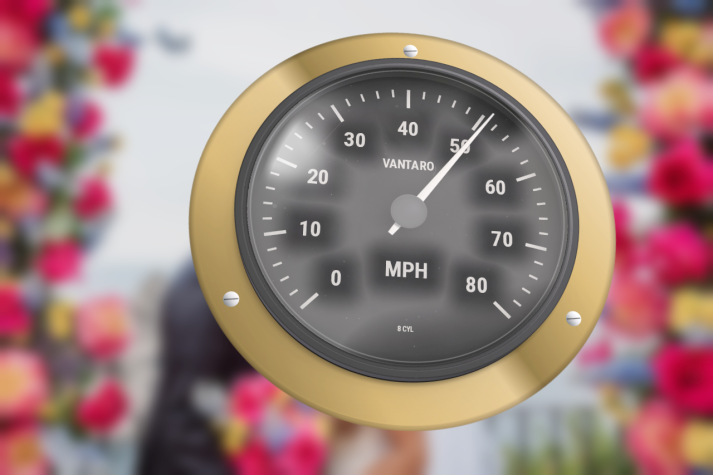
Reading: 51; mph
